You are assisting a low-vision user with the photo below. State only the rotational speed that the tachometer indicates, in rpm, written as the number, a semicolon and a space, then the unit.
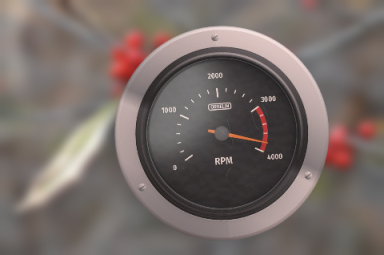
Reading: 3800; rpm
